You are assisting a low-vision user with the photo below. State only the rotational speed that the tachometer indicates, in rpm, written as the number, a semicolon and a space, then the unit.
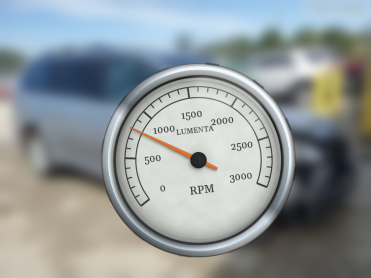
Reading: 800; rpm
